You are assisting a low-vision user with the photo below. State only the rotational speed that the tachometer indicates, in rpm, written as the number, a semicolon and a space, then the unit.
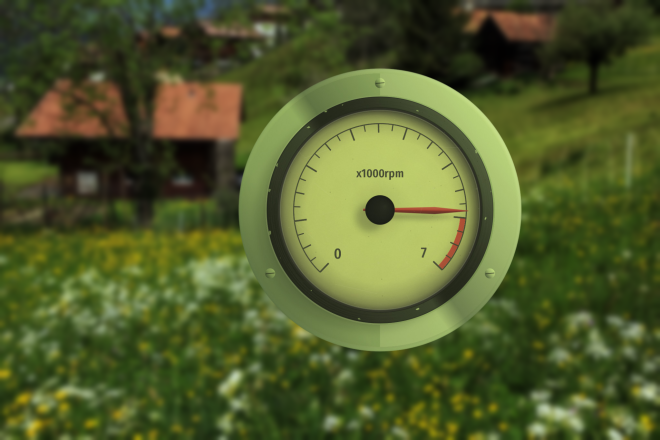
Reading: 5875; rpm
